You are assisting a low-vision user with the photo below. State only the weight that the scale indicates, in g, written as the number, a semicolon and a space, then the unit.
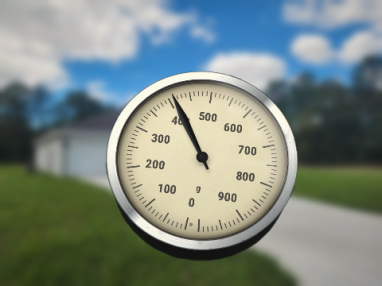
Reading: 410; g
